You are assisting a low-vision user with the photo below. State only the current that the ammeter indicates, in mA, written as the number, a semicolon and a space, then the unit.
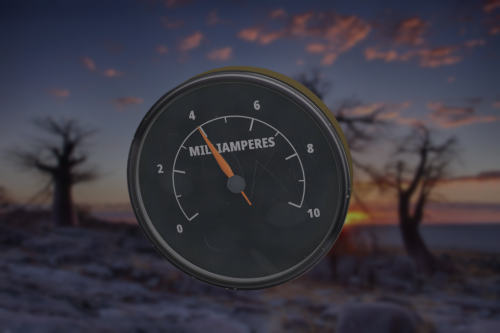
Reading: 4; mA
